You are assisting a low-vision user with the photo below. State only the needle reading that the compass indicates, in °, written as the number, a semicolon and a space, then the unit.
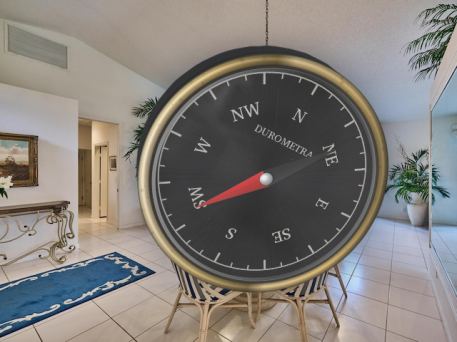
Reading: 220; °
